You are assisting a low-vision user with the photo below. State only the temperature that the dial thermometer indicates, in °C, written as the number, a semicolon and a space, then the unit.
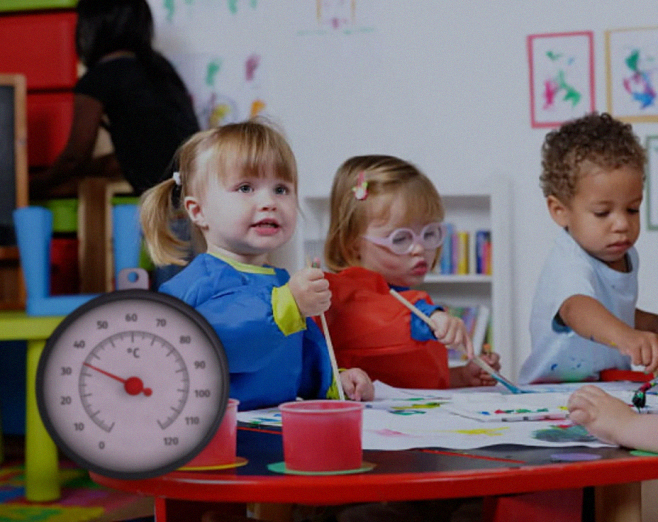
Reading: 35; °C
